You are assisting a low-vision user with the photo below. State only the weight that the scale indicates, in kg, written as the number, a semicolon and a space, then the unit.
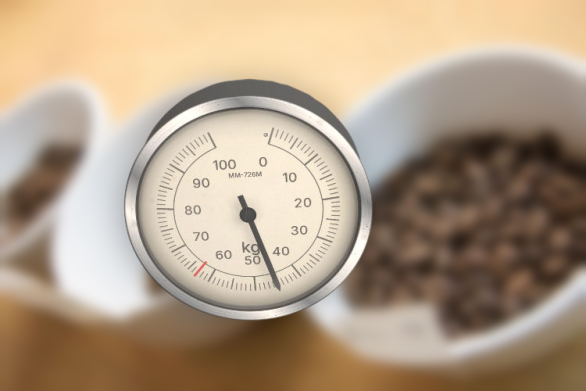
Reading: 45; kg
